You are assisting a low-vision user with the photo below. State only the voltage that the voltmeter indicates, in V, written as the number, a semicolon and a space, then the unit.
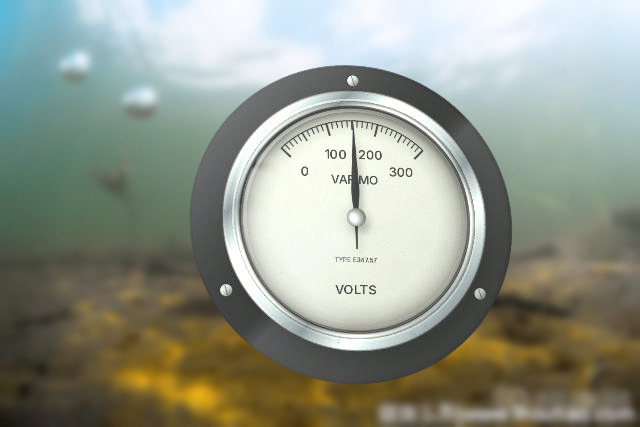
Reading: 150; V
